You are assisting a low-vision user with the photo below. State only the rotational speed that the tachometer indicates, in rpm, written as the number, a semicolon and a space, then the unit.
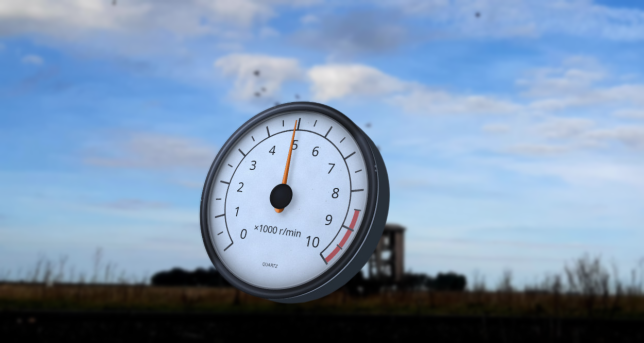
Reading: 5000; rpm
